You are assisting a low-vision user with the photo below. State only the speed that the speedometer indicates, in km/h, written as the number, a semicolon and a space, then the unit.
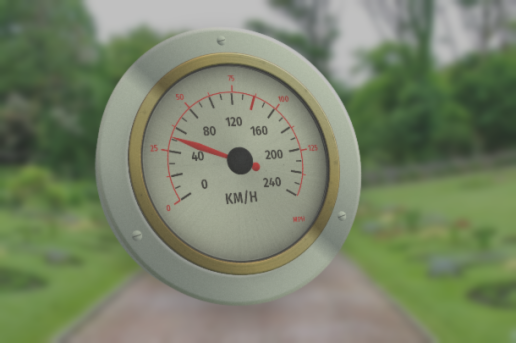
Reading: 50; km/h
